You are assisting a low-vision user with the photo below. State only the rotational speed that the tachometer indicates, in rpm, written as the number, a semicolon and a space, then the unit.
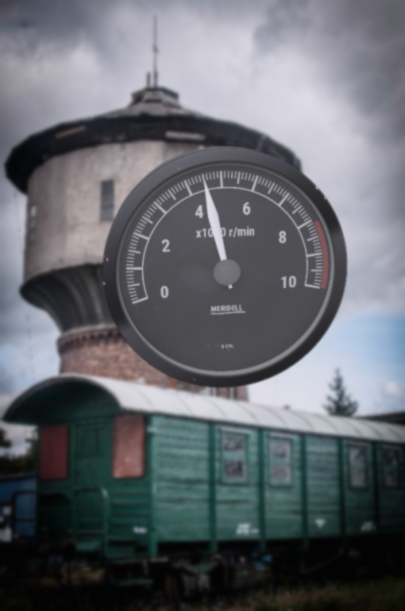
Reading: 4500; rpm
